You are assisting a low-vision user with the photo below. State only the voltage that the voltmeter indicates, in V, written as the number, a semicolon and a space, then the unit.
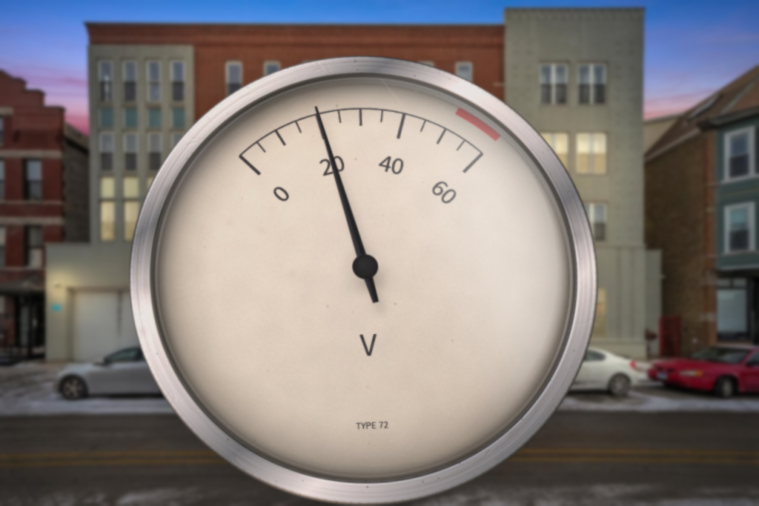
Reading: 20; V
